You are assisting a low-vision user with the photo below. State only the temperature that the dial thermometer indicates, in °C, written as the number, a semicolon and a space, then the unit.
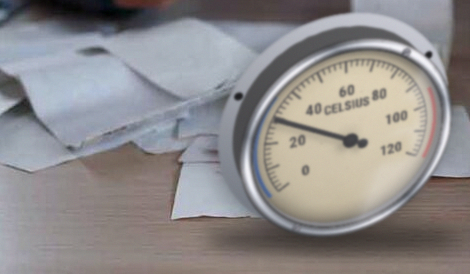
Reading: 30; °C
